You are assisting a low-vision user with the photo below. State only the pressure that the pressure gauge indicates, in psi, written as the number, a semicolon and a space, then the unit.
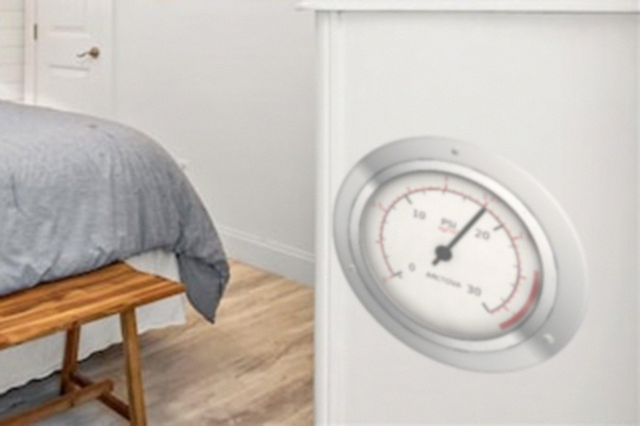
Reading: 18; psi
